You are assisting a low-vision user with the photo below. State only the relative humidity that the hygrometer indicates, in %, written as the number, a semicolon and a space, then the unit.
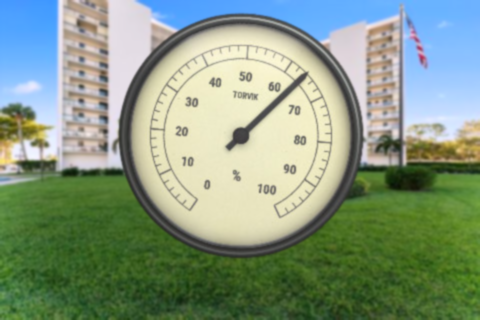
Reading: 64; %
